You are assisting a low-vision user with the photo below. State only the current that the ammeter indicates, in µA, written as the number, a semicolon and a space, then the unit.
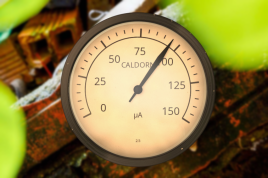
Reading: 95; µA
